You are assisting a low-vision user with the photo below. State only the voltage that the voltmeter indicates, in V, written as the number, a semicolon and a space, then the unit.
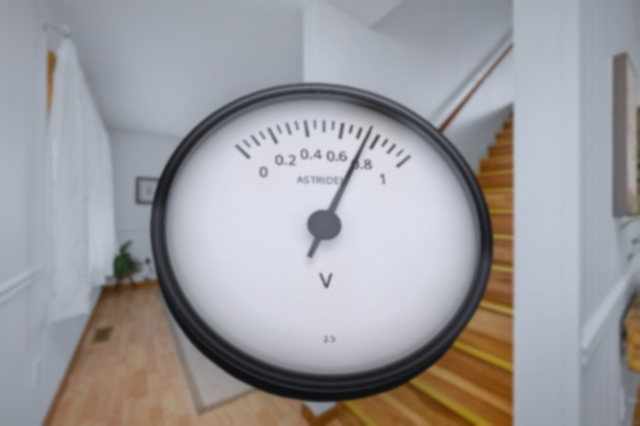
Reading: 0.75; V
